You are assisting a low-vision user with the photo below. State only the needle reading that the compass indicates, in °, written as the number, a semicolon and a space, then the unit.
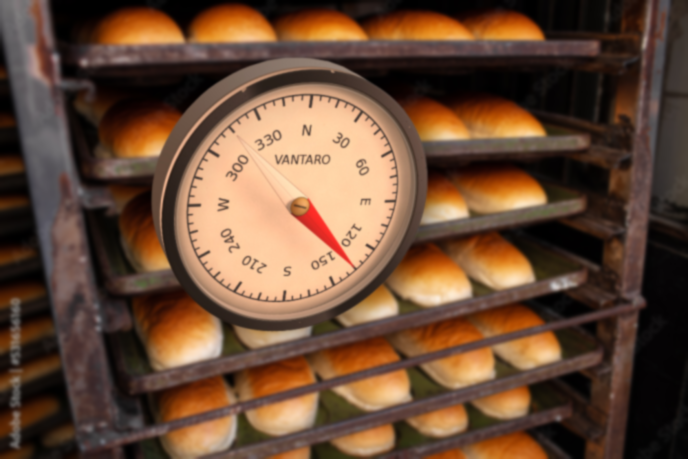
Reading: 135; °
